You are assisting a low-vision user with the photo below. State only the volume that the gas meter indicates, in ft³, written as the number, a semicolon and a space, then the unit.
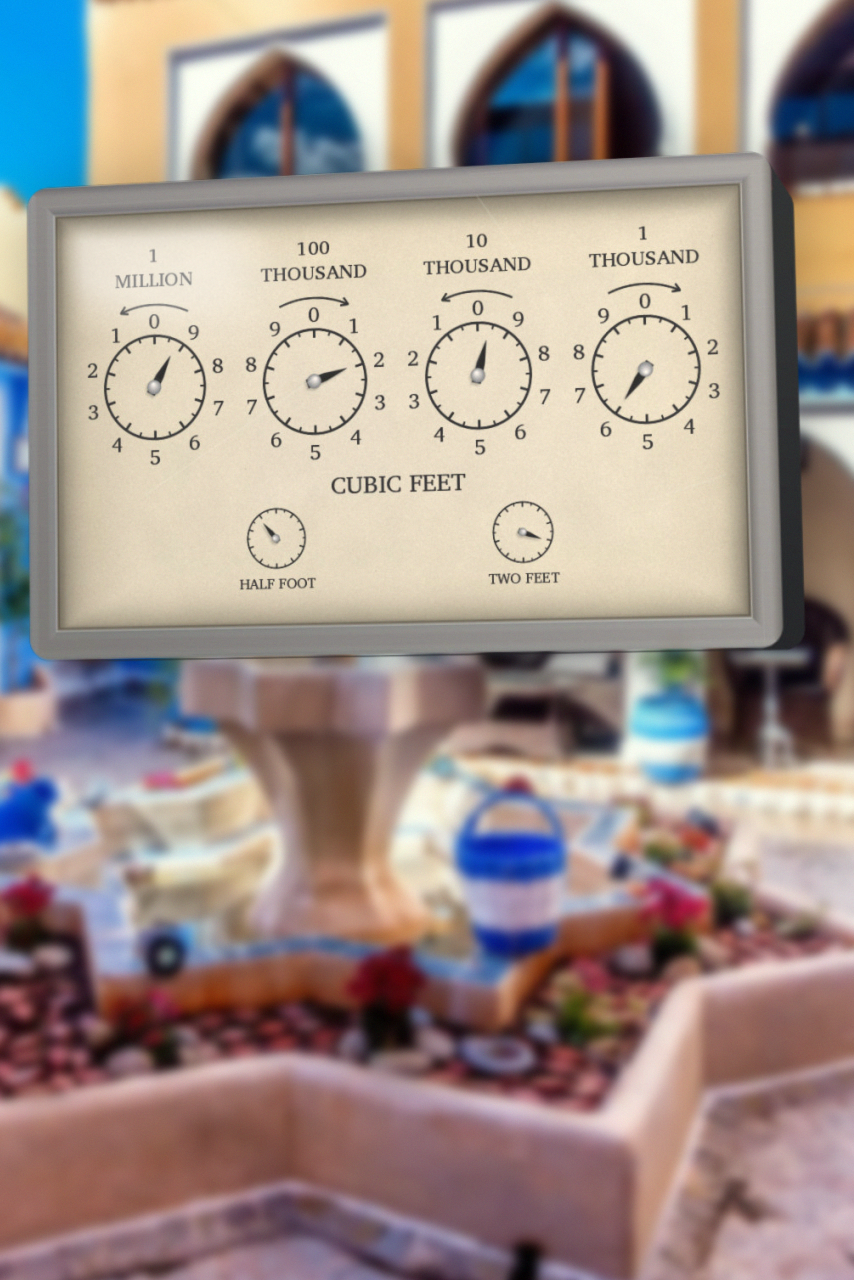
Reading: 919600; ft³
